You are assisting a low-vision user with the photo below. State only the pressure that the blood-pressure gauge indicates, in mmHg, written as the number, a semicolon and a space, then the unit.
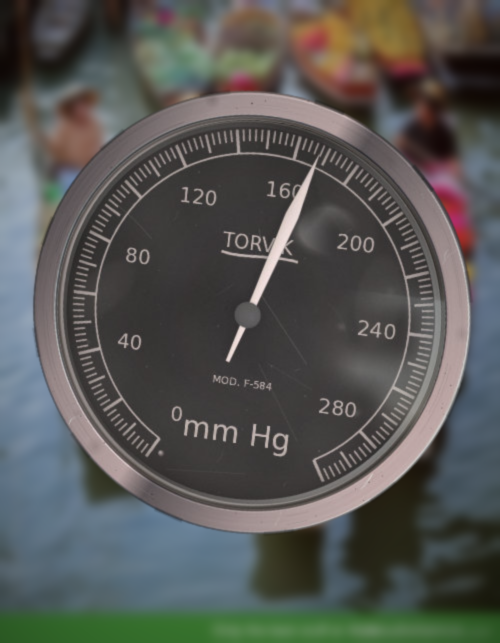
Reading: 168; mmHg
